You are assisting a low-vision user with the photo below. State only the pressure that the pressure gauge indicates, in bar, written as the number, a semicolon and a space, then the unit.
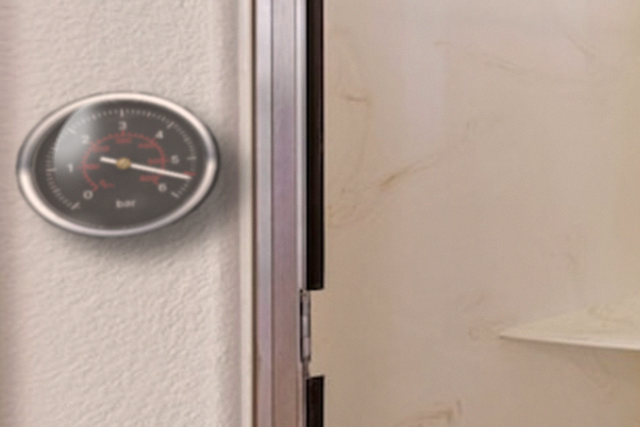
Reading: 5.5; bar
